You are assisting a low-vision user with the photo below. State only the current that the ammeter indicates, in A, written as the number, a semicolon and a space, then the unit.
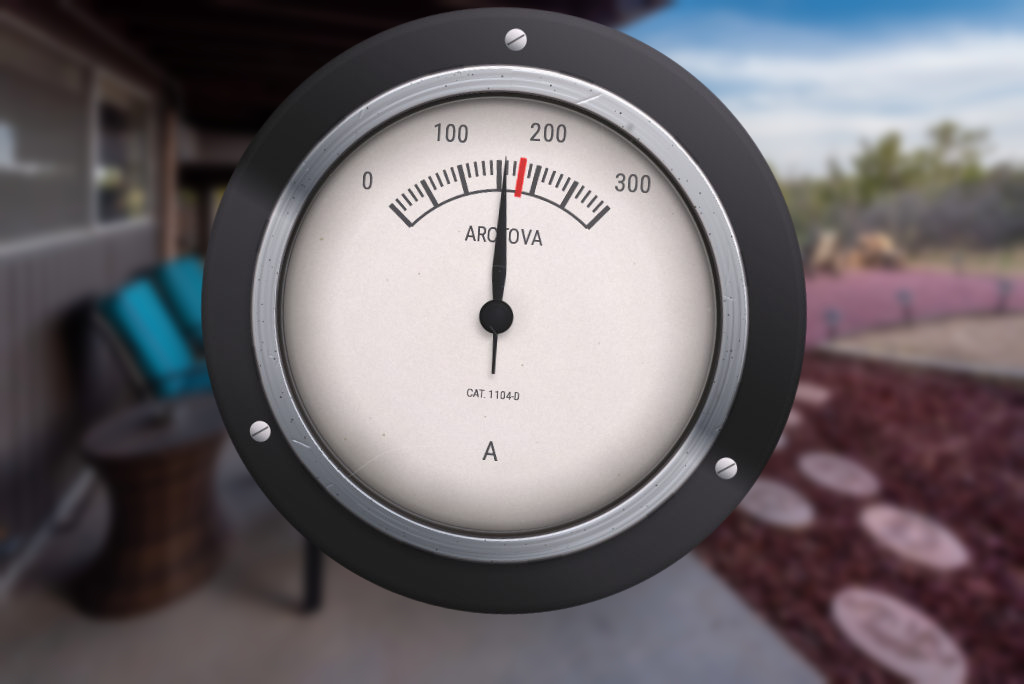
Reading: 160; A
